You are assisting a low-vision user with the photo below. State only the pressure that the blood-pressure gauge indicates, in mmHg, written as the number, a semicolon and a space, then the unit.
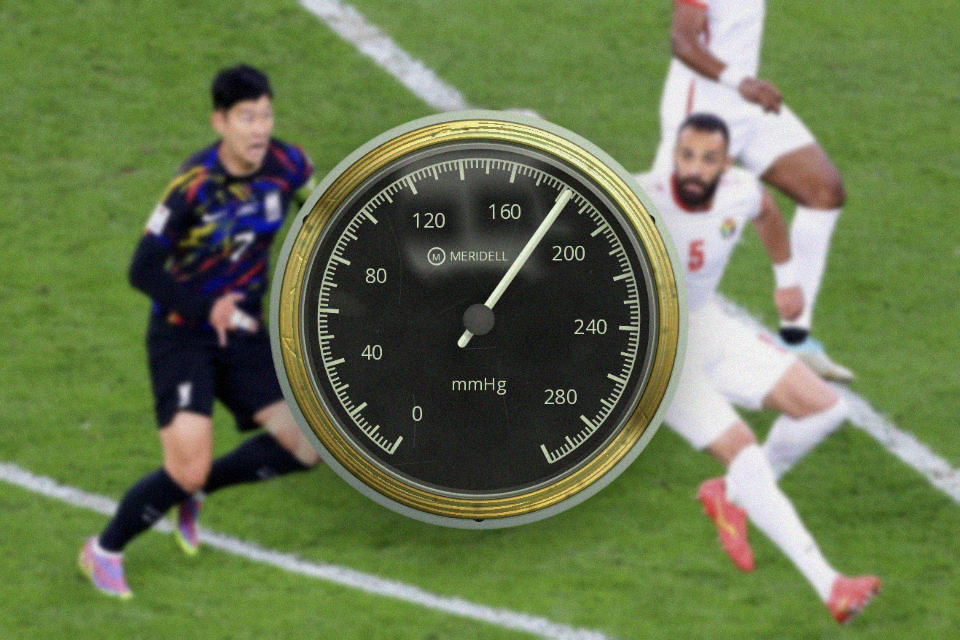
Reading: 182; mmHg
